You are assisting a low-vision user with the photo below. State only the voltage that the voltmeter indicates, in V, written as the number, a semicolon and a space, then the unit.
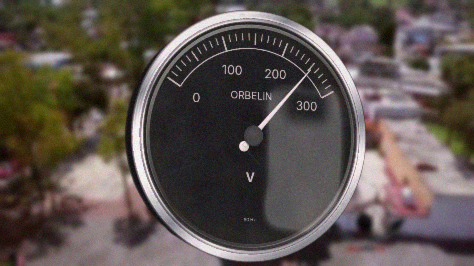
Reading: 250; V
